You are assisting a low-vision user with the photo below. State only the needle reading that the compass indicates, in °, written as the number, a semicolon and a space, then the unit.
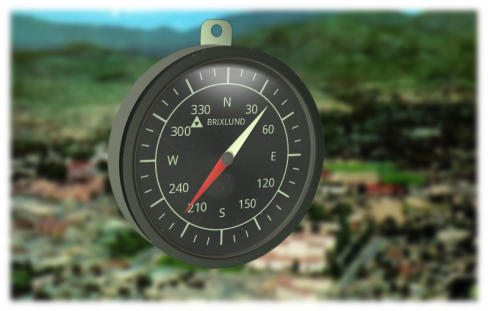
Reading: 220; °
